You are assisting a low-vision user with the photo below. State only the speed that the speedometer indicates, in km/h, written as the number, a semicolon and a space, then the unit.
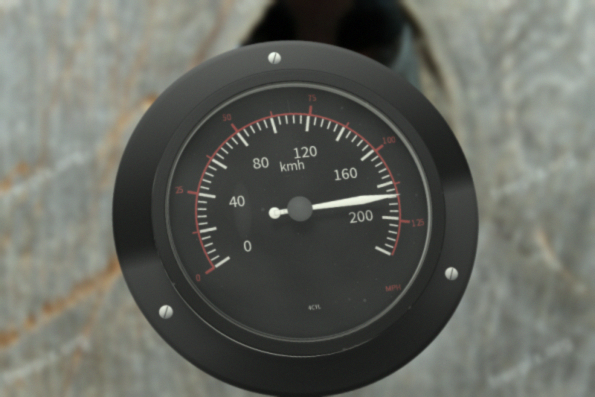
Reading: 188; km/h
